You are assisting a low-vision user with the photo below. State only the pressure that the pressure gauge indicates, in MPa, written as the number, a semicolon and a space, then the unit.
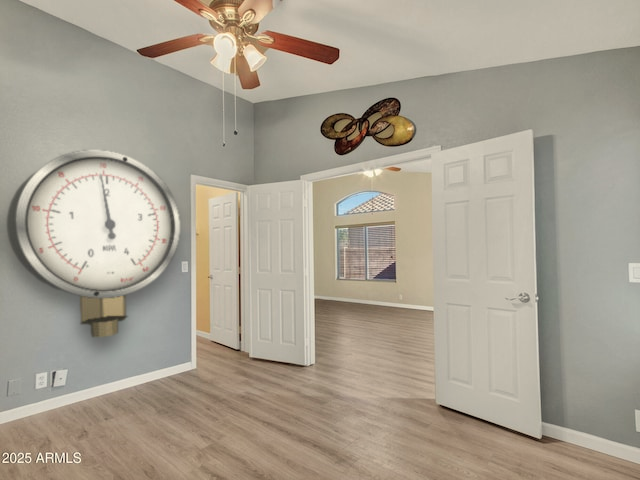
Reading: 1.9; MPa
